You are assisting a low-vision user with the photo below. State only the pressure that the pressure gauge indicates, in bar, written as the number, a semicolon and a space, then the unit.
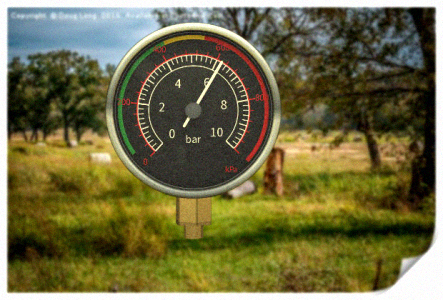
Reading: 6.2; bar
